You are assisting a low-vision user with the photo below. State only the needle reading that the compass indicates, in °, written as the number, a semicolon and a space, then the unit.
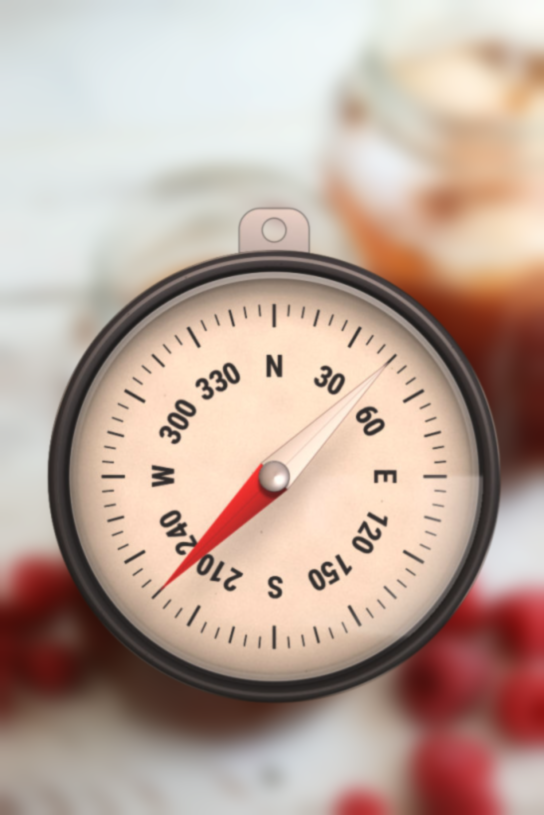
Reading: 225; °
